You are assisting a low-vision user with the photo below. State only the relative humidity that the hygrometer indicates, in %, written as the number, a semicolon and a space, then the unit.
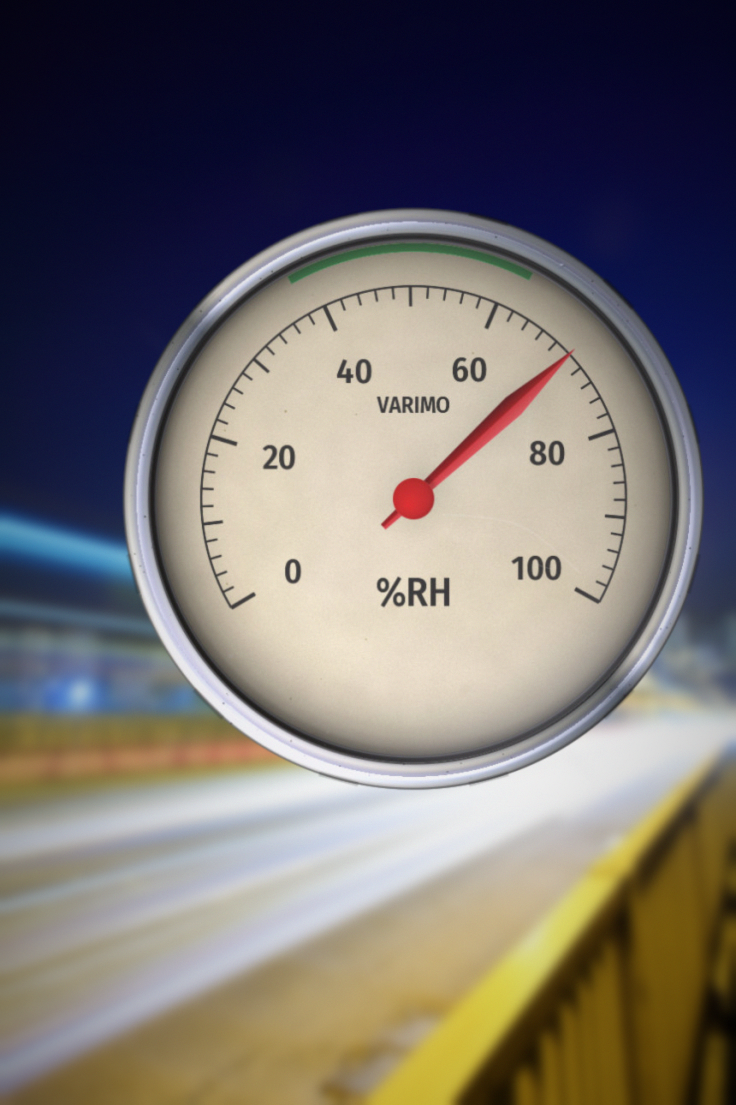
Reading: 70; %
